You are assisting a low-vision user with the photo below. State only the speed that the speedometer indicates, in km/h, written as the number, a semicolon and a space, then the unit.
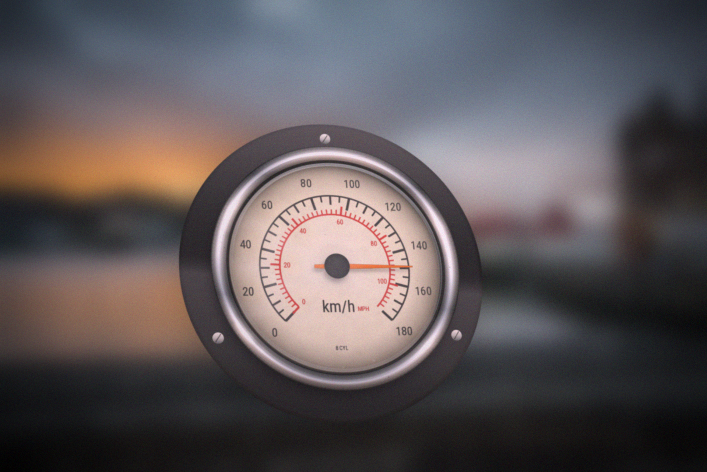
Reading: 150; km/h
